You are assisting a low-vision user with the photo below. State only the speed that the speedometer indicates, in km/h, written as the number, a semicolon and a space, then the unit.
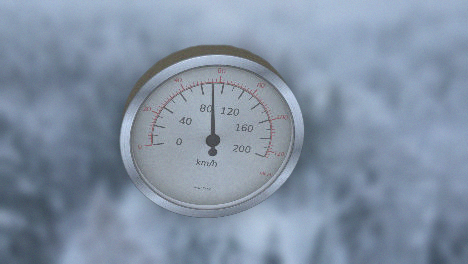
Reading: 90; km/h
